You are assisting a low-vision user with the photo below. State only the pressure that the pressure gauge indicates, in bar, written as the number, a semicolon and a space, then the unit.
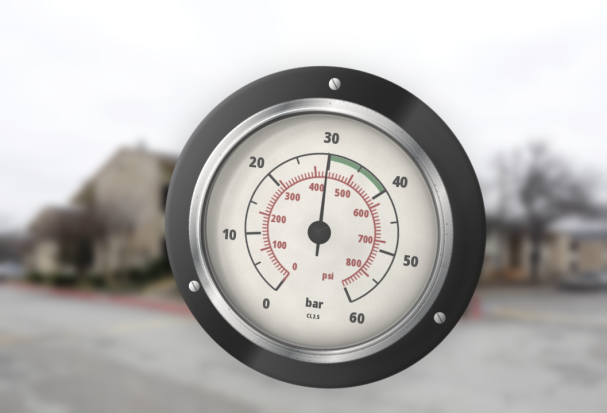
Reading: 30; bar
